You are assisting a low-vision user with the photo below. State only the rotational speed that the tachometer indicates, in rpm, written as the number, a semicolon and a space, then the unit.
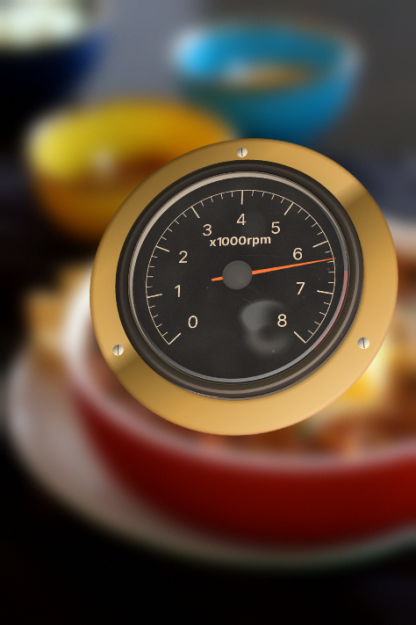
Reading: 6400; rpm
